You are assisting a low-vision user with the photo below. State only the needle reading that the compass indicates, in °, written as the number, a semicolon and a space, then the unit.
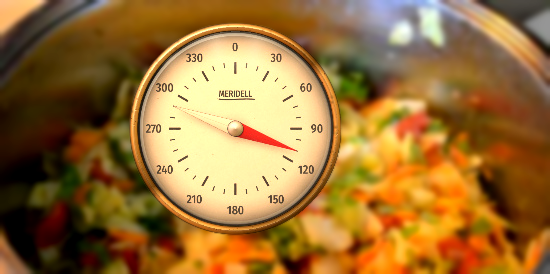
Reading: 110; °
